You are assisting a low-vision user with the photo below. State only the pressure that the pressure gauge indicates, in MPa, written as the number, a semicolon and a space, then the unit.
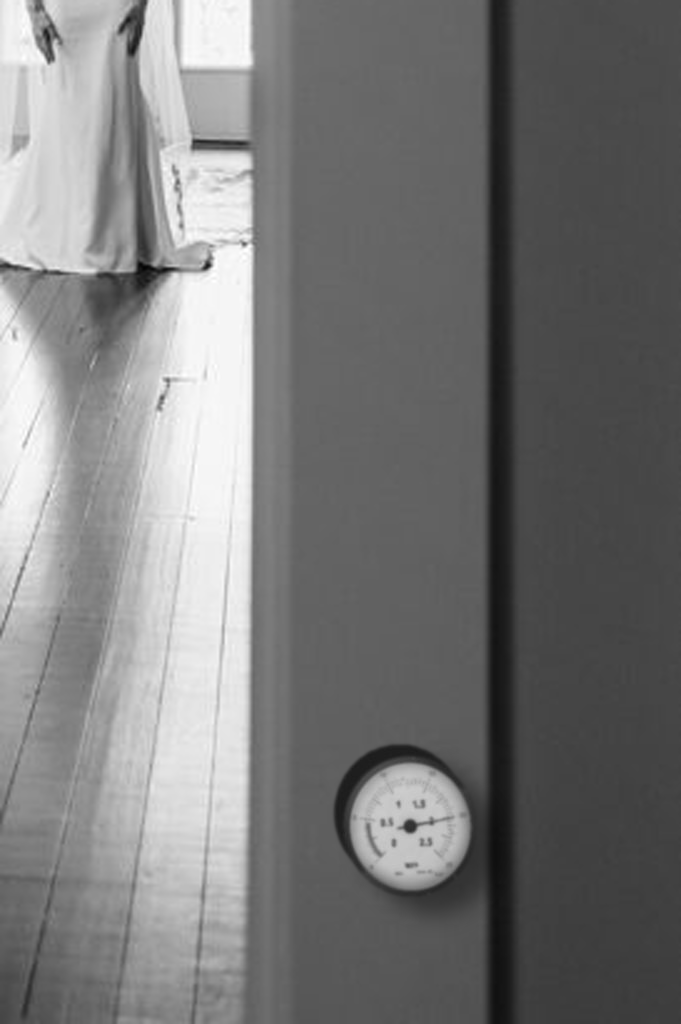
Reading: 2; MPa
